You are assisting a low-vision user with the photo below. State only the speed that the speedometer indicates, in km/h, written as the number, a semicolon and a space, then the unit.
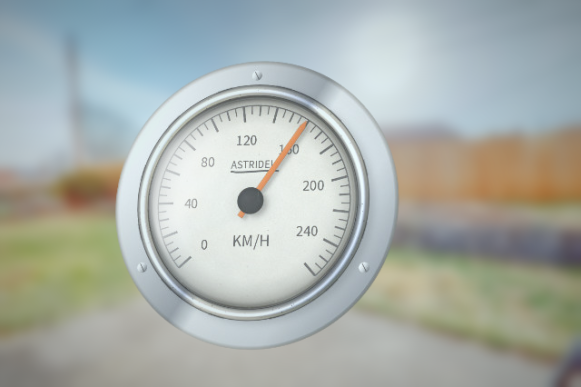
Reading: 160; km/h
